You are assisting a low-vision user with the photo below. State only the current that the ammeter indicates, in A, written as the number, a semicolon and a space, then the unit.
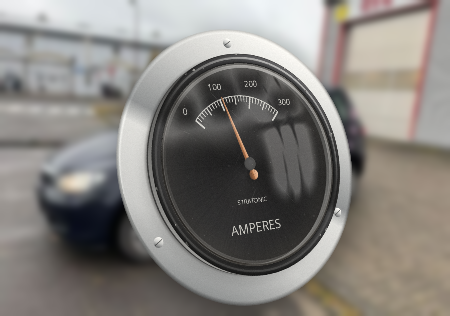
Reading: 100; A
